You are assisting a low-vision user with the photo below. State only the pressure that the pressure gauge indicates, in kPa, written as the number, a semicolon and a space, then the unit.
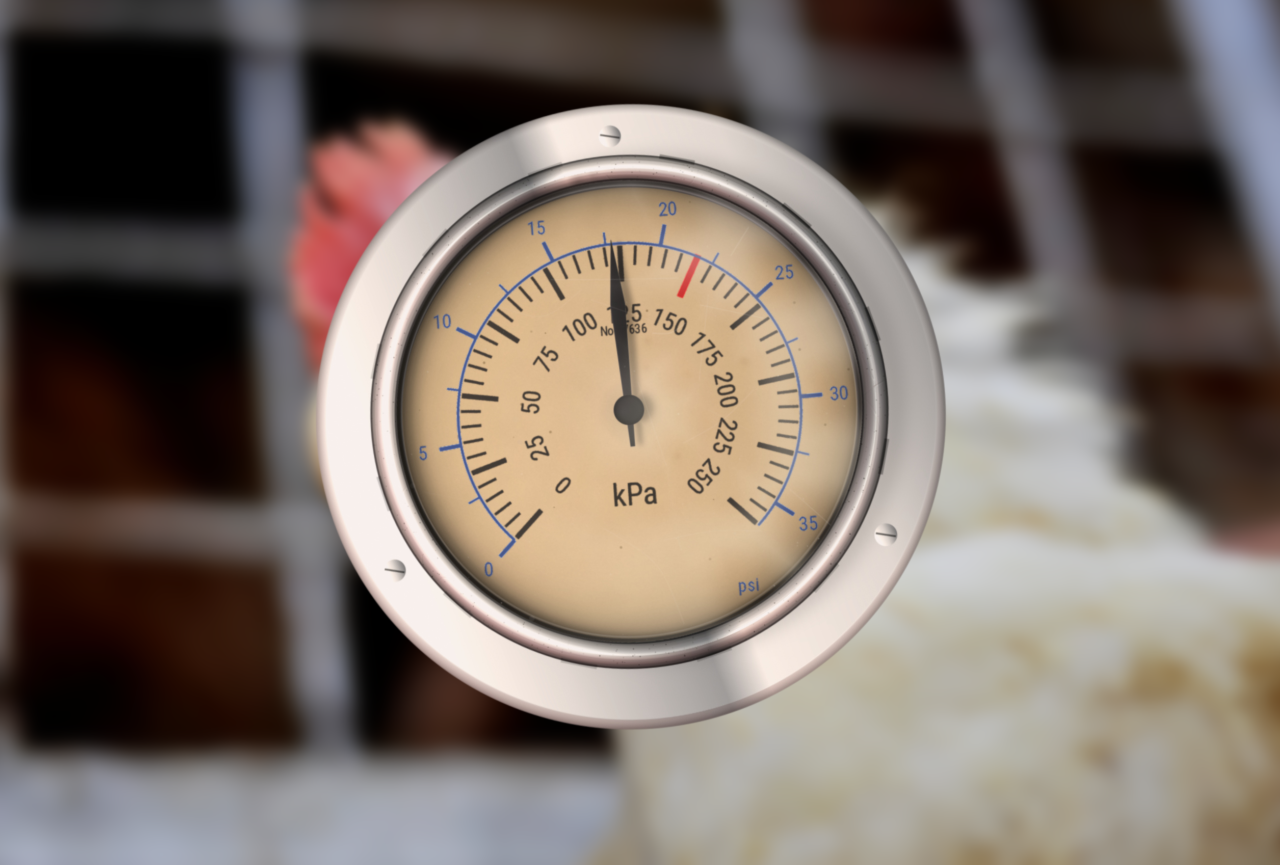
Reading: 122.5; kPa
